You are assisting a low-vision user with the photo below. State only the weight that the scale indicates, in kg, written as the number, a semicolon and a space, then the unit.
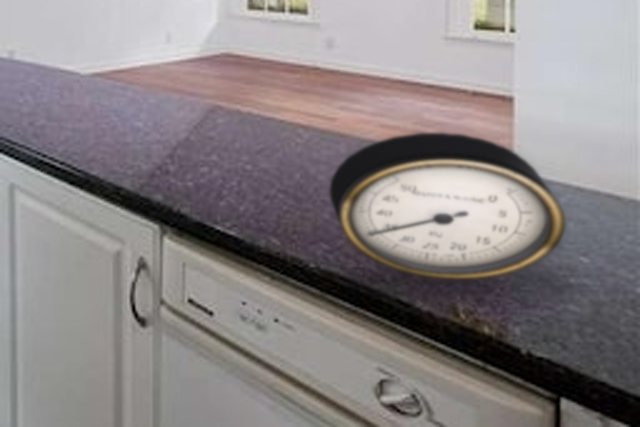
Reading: 35; kg
